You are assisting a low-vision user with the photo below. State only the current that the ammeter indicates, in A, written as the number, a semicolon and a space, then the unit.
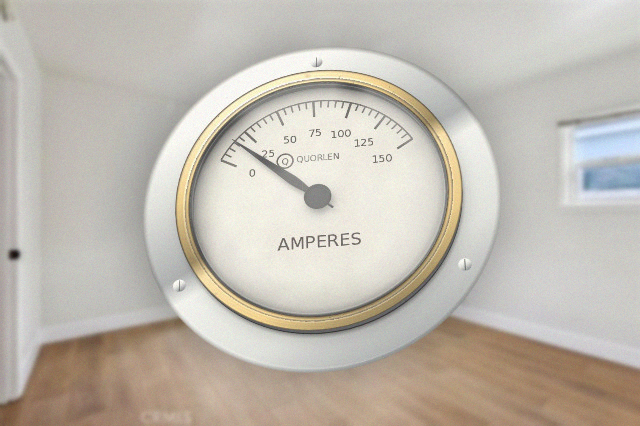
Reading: 15; A
